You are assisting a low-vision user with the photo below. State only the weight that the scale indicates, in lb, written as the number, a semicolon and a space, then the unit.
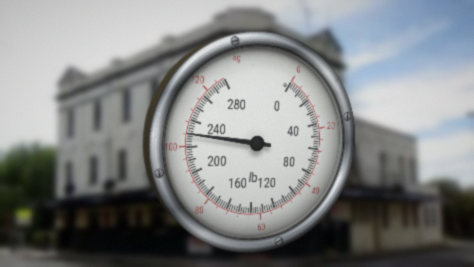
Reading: 230; lb
